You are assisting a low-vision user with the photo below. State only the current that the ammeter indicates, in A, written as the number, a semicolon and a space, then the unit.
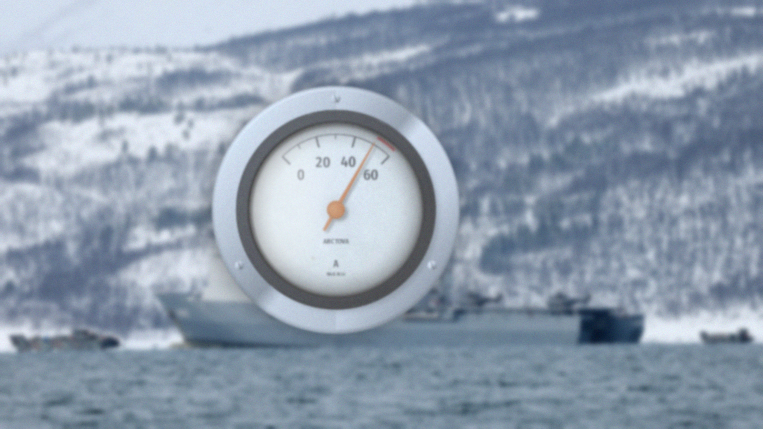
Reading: 50; A
